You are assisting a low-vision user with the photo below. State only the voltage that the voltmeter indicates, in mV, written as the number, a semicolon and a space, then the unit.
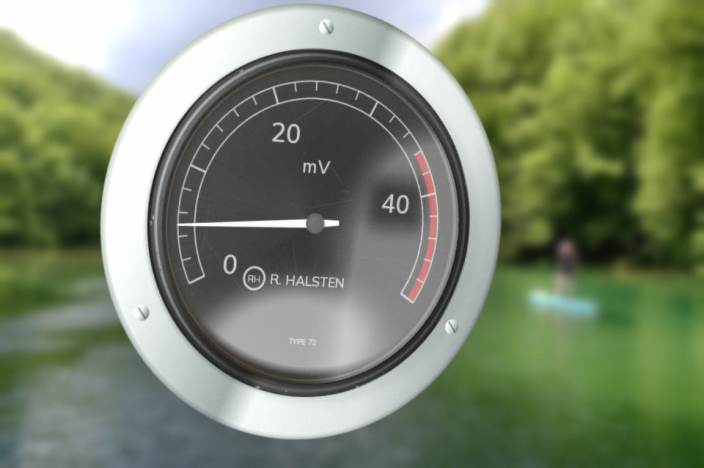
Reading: 5; mV
